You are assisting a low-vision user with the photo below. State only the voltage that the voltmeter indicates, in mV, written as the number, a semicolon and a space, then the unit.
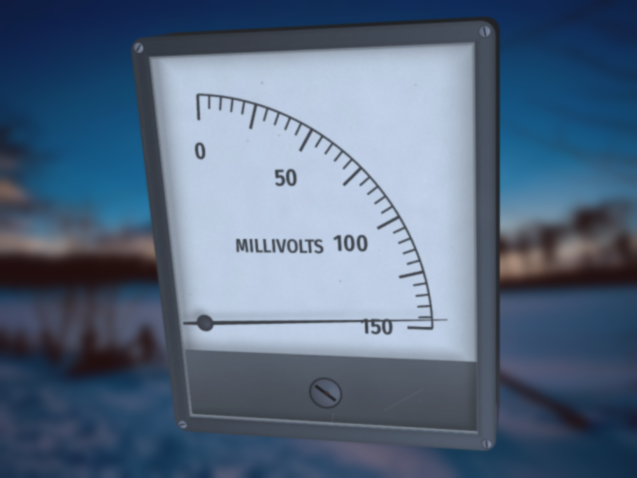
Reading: 145; mV
